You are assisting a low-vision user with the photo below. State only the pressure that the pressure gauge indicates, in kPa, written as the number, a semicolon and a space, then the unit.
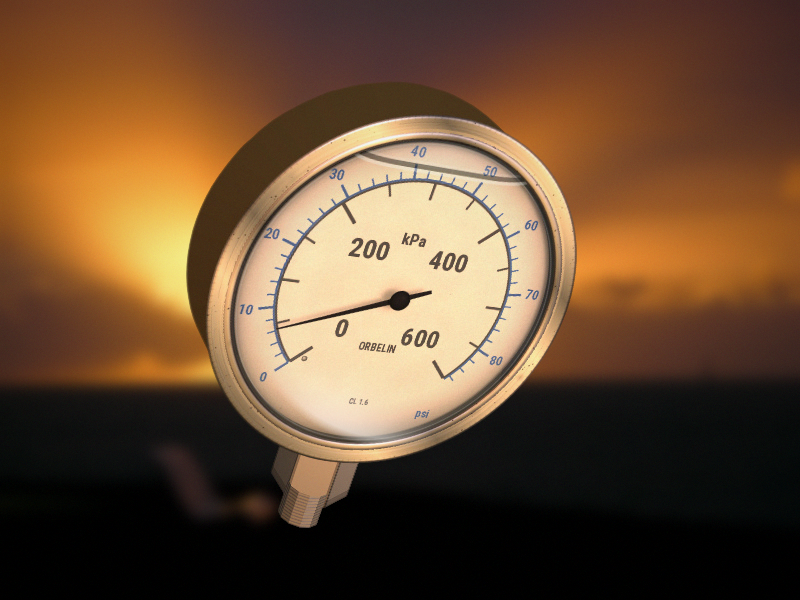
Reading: 50; kPa
